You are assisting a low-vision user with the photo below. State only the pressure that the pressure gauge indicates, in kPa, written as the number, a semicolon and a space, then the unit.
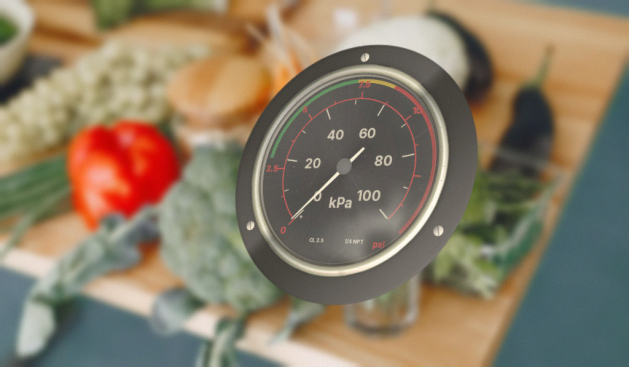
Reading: 0; kPa
